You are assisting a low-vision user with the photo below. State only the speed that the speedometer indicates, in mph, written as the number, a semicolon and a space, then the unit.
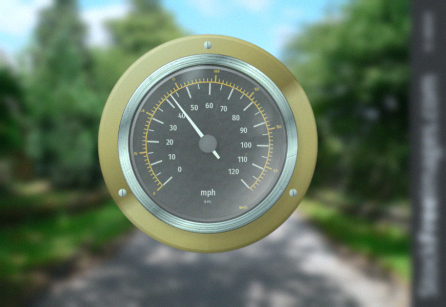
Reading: 42.5; mph
